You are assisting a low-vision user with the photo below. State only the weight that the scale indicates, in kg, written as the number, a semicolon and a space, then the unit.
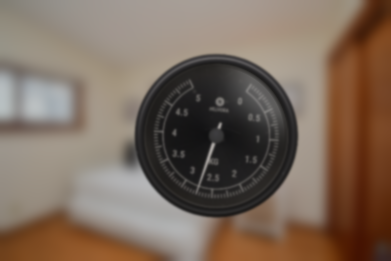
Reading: 2.75; kg
